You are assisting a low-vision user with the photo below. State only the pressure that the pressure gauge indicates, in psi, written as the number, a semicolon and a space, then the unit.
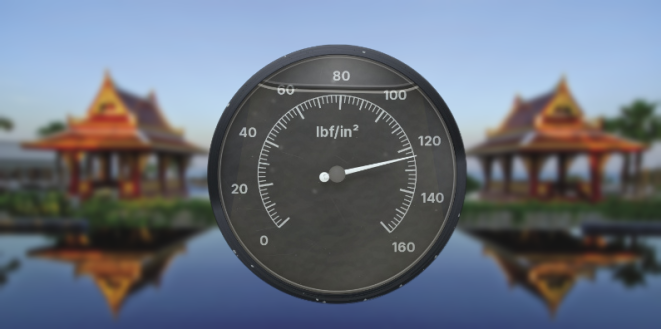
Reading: 124; psi
